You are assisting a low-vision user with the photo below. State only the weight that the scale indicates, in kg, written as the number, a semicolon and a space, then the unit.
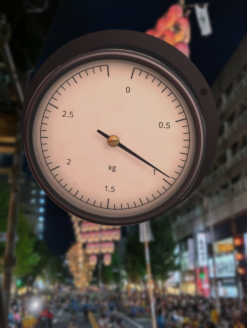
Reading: 0.95; kg
